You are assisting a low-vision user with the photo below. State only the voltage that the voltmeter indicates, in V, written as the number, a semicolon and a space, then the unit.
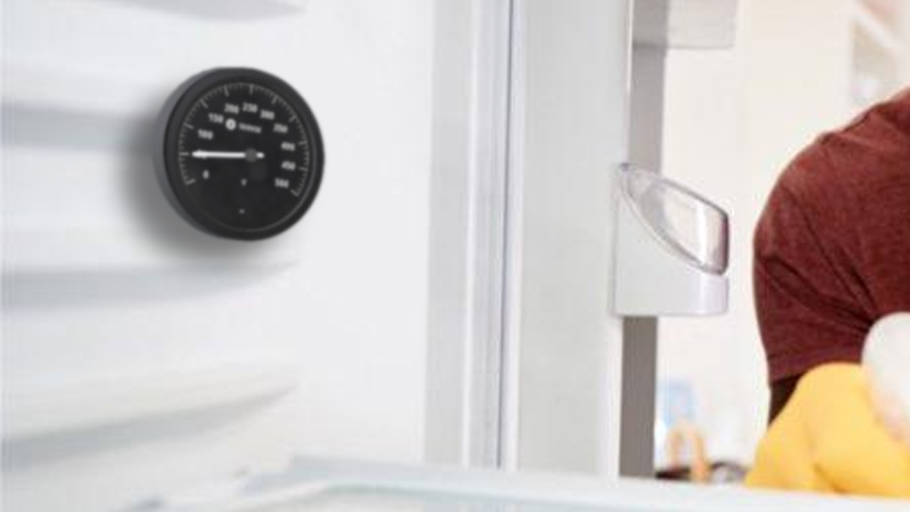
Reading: 50; V
